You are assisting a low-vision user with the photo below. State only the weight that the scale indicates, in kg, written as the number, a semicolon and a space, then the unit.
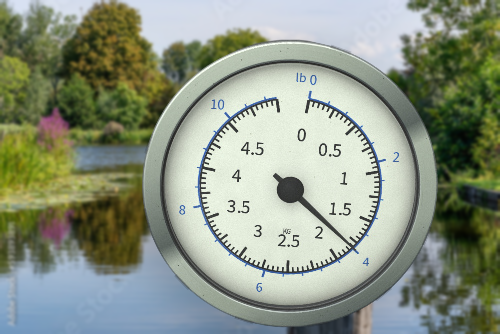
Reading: 1.8; kg
